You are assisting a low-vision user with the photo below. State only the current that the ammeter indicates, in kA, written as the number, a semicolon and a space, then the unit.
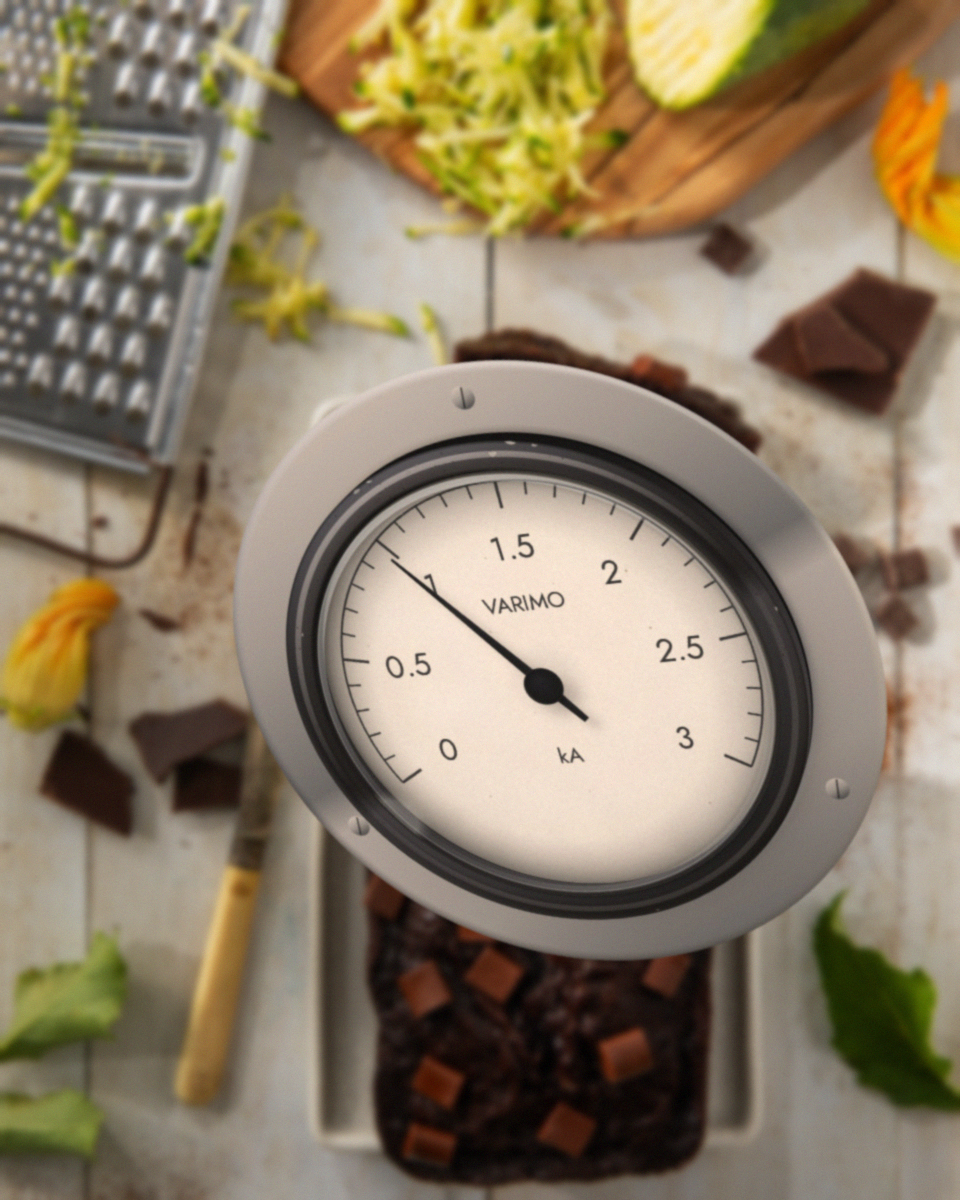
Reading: 1; kA
